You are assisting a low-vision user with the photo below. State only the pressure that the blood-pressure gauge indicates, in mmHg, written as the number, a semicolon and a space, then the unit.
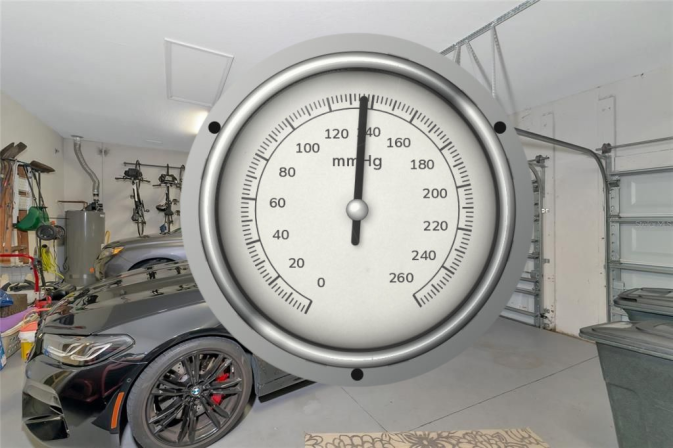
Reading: 136; mmHg
